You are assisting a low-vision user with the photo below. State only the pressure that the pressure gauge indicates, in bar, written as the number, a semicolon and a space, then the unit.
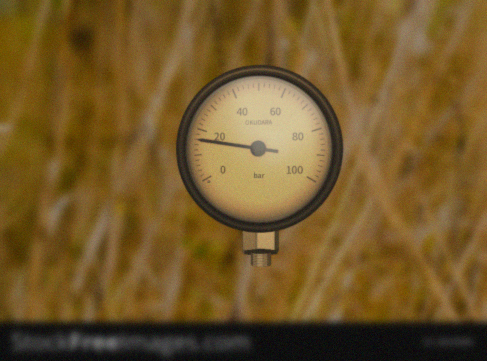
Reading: 16; bar
